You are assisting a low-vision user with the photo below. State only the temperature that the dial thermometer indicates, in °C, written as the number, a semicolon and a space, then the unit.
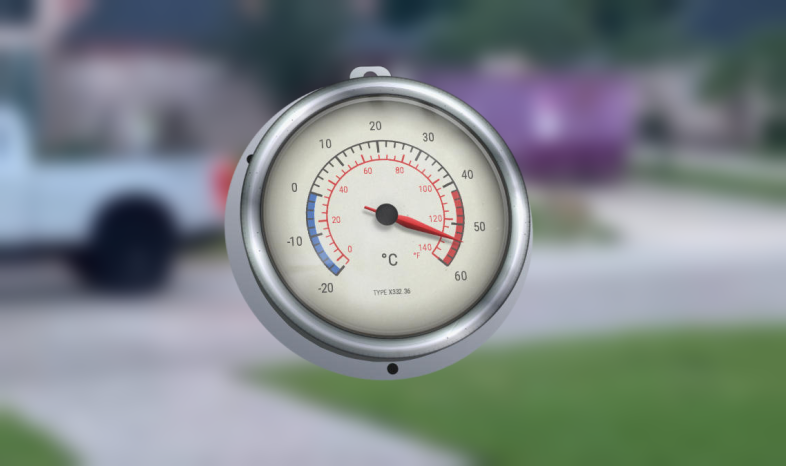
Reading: 54; °C
